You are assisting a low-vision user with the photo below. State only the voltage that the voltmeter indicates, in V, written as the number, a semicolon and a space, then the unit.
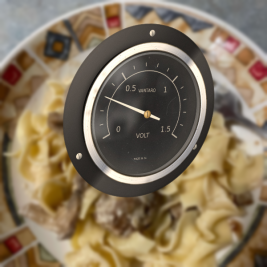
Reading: 0.3; V
